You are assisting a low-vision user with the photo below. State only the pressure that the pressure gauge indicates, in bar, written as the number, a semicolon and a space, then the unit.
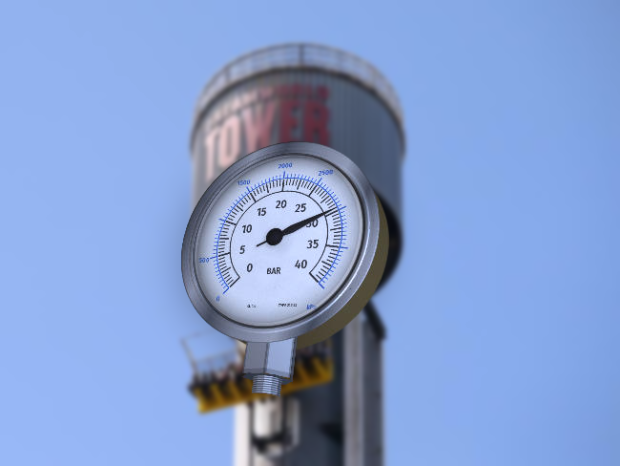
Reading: 30; bar
